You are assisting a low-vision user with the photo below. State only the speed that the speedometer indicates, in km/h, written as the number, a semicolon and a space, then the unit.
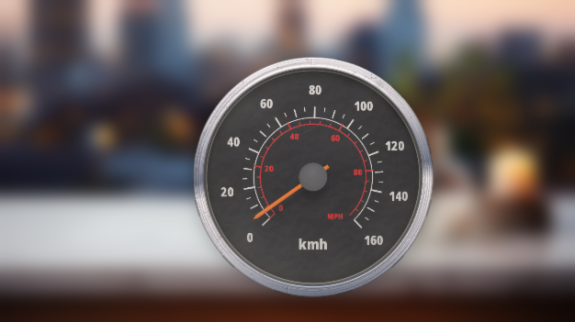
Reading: 5; km/h
